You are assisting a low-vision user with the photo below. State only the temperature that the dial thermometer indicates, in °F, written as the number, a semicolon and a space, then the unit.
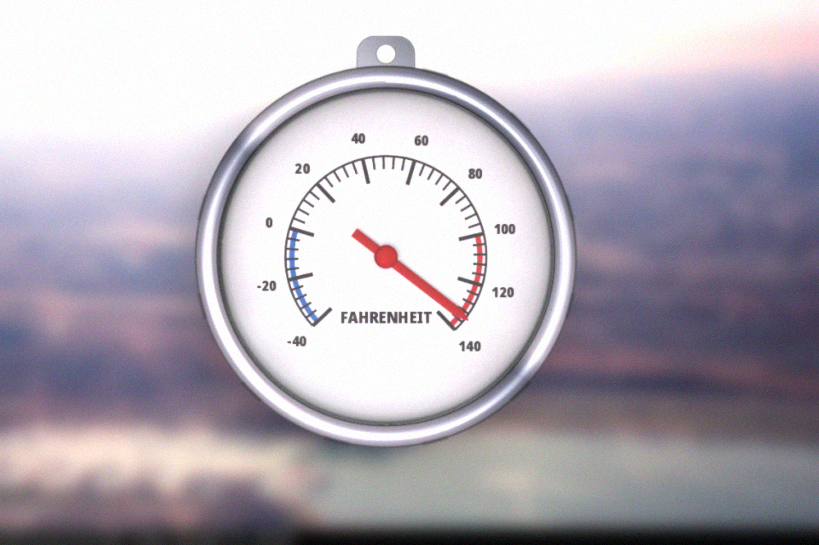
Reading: 134; °F
